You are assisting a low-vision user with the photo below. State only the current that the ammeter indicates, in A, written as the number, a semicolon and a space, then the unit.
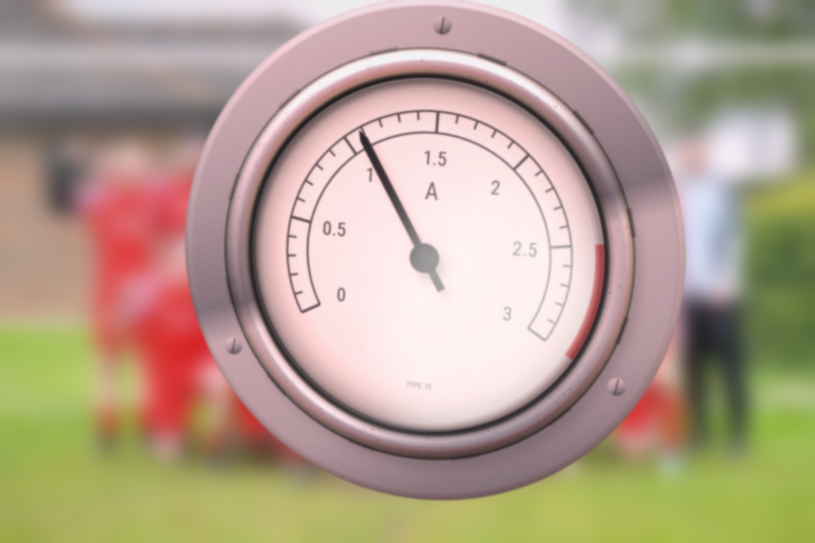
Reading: 1.1; A
